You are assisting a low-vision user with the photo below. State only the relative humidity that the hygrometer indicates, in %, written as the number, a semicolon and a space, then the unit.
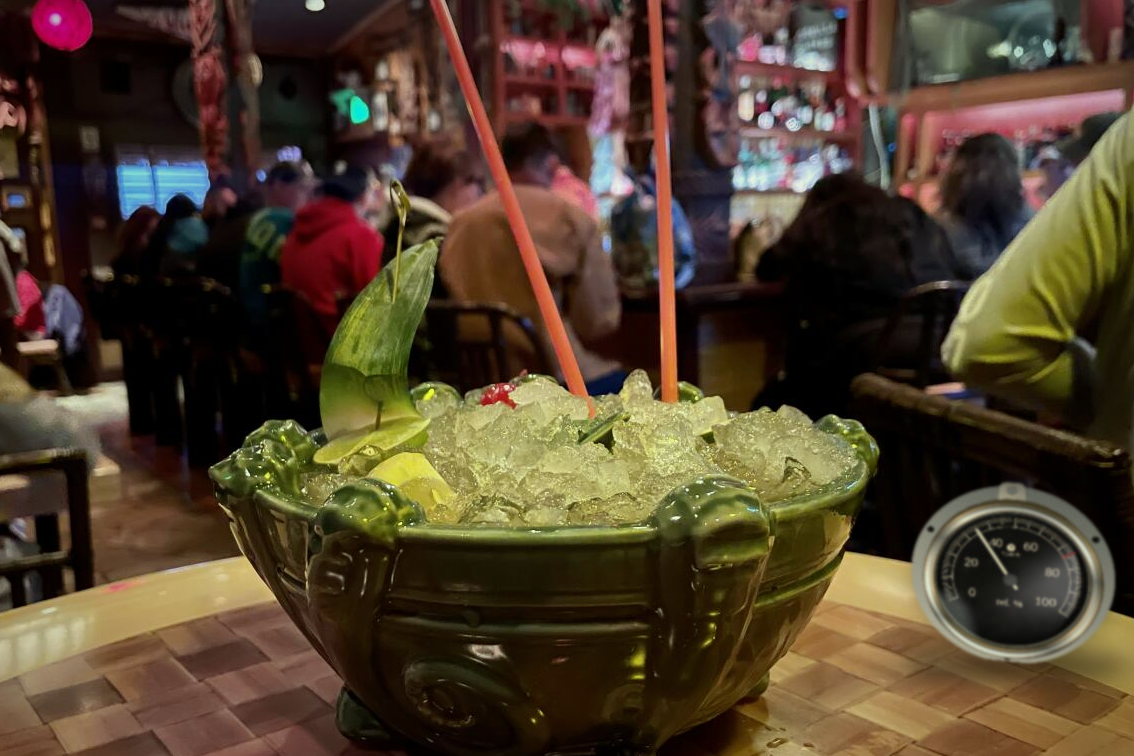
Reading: 35; %
